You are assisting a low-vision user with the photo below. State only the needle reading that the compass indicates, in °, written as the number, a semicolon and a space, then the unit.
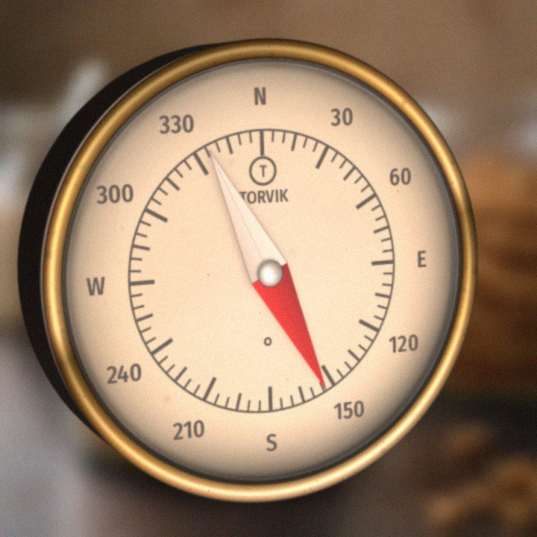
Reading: 155; °
